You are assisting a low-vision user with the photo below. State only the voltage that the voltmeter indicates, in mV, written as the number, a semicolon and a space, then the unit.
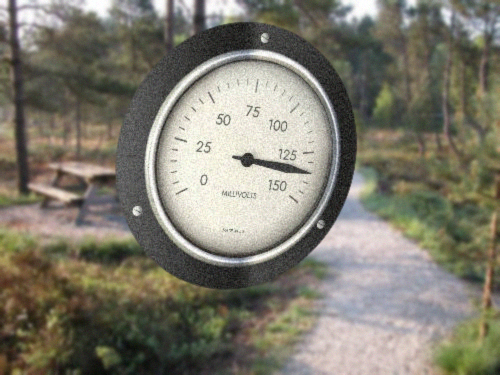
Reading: 135; mV
